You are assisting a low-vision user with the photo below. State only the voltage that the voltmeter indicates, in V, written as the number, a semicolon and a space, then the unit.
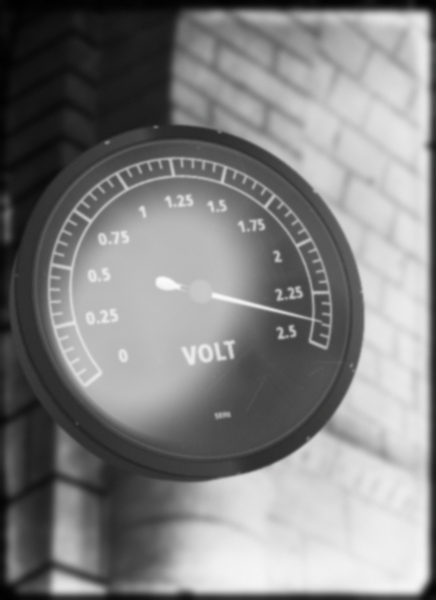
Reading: 2.4; V
